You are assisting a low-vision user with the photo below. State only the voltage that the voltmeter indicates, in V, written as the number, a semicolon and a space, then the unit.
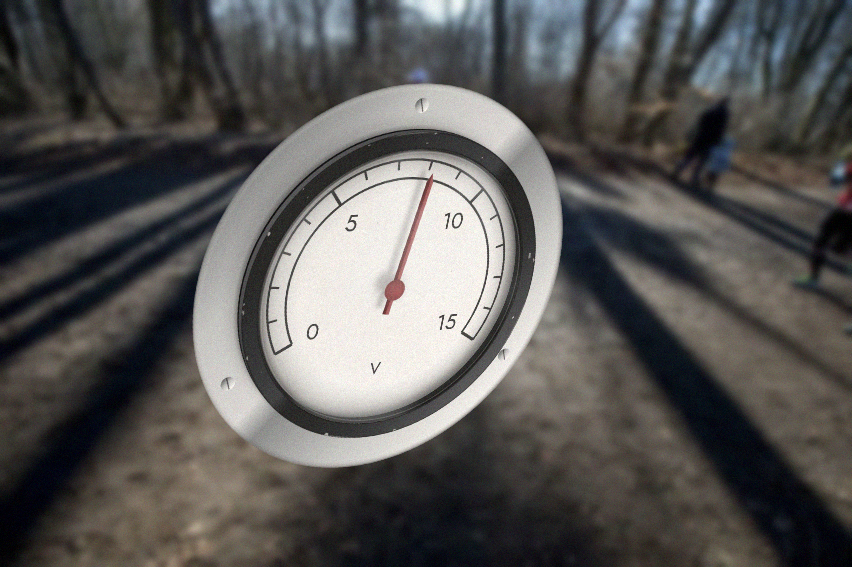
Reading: 8; V
